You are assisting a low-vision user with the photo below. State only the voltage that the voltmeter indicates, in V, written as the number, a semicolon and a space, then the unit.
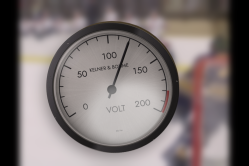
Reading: 120; V
